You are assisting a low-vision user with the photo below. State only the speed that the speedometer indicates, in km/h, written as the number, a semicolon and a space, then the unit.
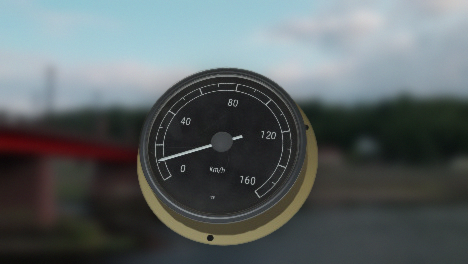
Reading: 10; km/h
